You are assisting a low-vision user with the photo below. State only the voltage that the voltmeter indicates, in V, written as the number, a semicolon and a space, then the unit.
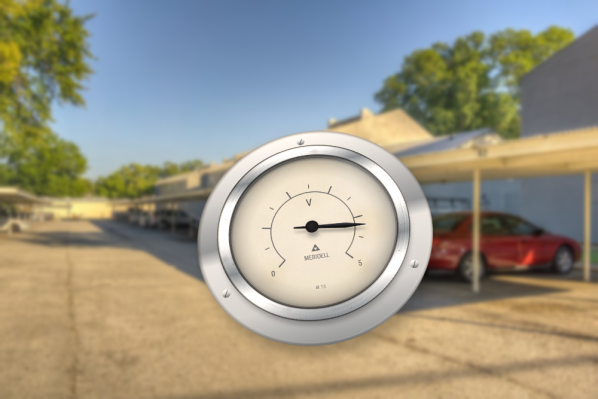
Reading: 4.25; V
